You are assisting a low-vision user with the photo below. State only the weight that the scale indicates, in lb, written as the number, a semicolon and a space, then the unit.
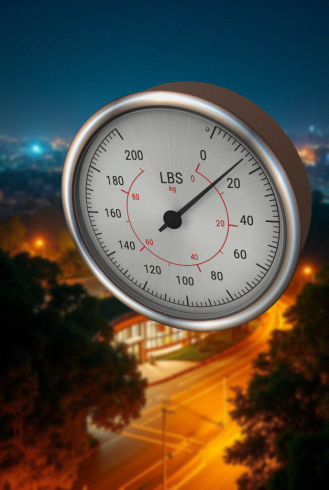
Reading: 14; lb
